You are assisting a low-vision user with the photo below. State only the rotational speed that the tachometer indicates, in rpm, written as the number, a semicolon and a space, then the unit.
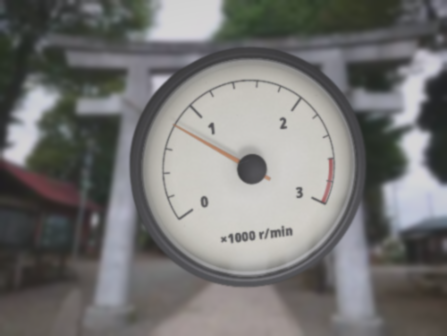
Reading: 800; rpm
